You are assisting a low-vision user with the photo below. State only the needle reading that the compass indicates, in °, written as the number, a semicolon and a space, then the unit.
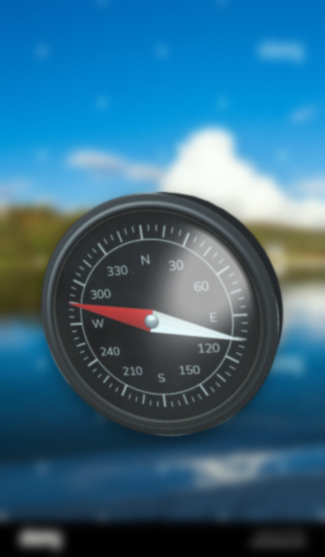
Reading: 285; °
